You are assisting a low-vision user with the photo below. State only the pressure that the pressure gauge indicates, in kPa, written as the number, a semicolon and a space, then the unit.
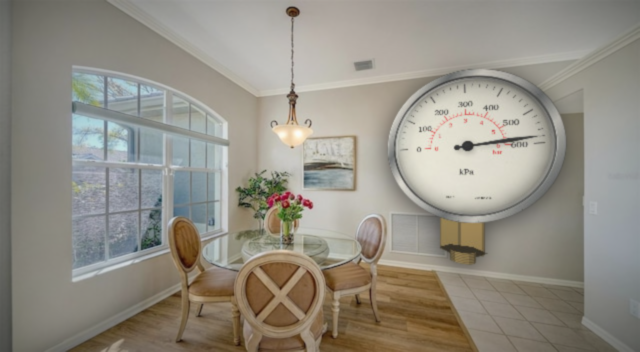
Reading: 580; kPa
